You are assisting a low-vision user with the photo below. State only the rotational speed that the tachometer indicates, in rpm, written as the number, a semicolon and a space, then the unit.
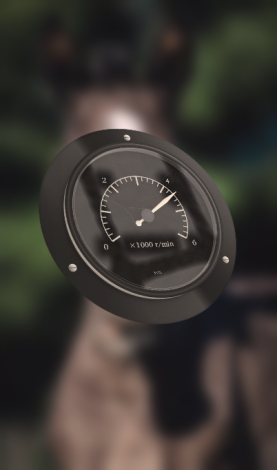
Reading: 4400; rpm
